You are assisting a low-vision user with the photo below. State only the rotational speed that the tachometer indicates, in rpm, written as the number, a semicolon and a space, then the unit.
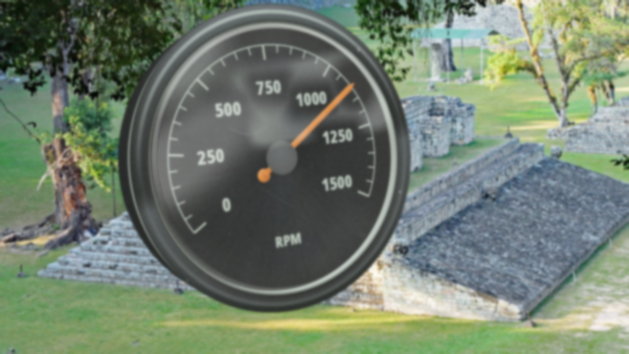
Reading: 1100; rpm
